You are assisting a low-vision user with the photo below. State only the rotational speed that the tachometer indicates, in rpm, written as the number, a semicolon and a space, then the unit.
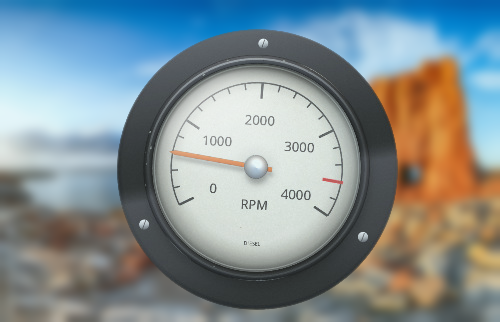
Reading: 600; rpm
